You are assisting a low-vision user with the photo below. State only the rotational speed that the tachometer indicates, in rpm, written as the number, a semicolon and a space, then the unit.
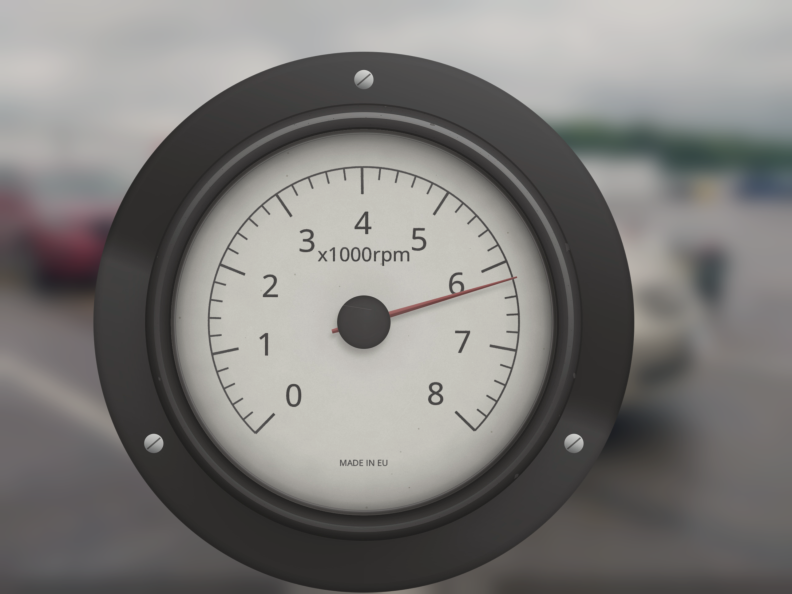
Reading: 6200; rpm
